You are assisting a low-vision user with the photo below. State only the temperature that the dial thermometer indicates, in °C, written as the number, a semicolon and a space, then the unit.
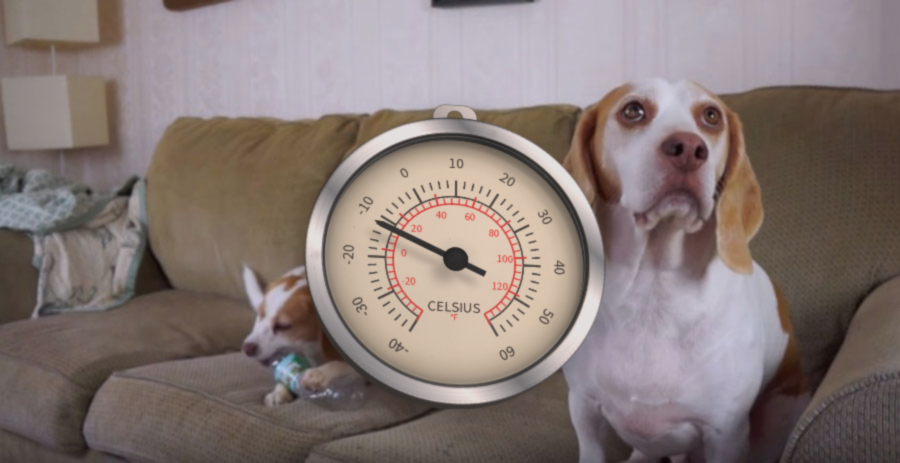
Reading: -12; °C
